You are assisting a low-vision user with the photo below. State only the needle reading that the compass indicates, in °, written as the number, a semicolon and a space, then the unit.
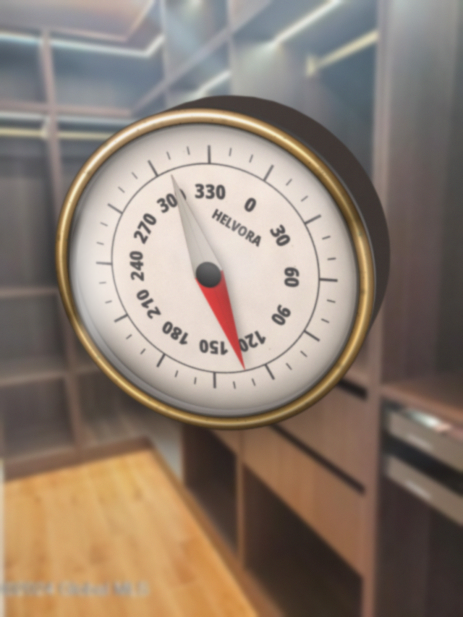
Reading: 130; °
